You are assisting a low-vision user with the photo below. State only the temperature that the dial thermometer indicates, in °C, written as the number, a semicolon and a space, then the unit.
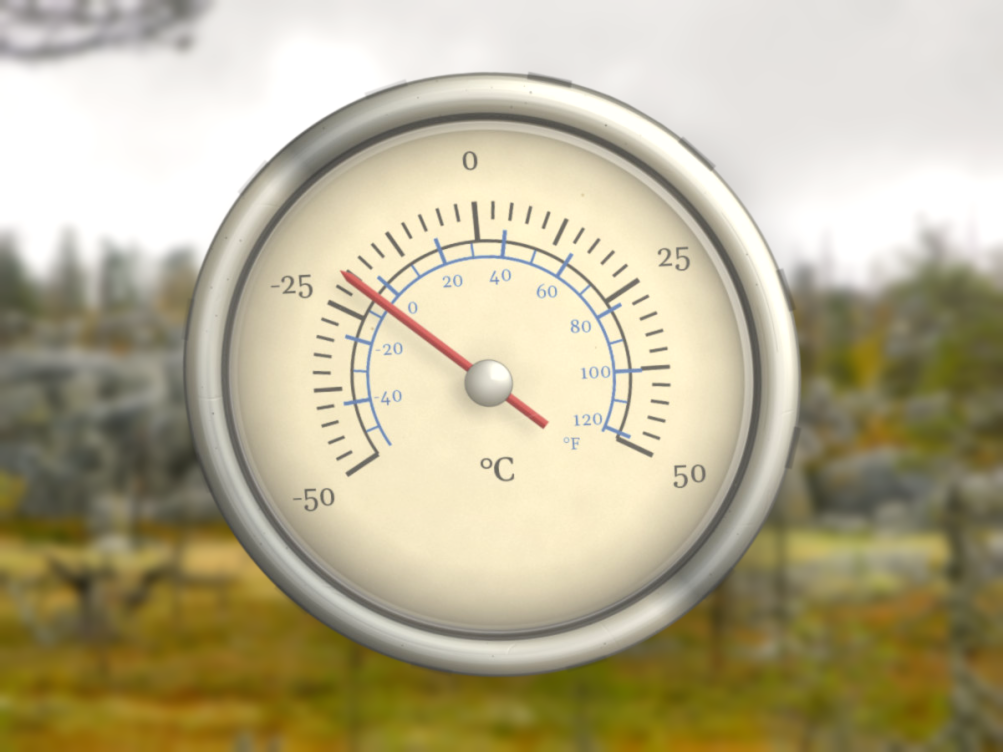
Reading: -20; °C
